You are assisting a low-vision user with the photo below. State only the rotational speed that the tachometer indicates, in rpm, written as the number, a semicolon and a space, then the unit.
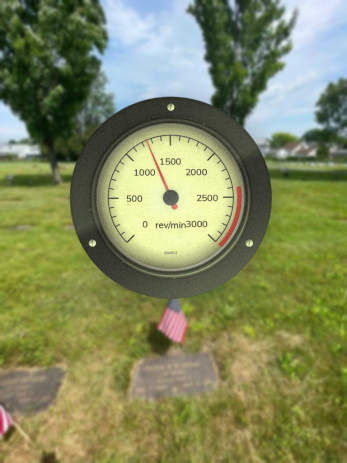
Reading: 1250; rpm
